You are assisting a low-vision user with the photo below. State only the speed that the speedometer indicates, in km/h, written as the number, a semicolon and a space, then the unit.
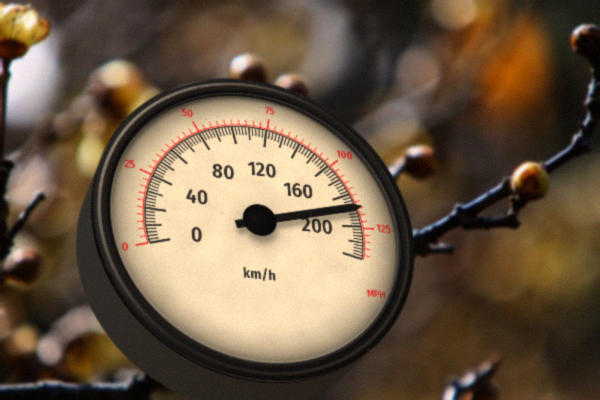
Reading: 190; km/h
